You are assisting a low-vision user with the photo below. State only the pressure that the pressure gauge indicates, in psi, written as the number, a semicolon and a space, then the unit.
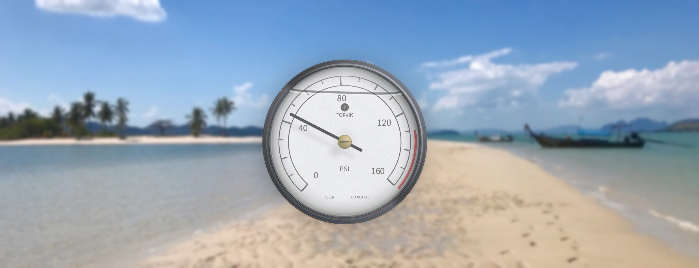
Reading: 45; psi
